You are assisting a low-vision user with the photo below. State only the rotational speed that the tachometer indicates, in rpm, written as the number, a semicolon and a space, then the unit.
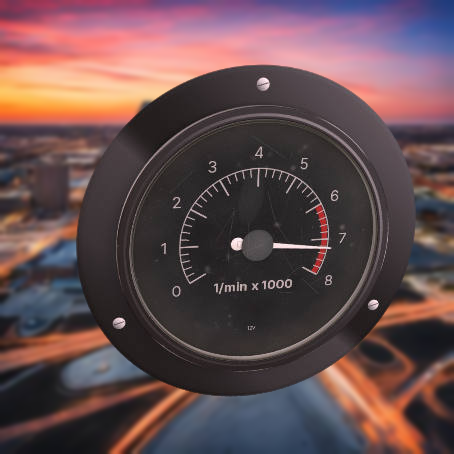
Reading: 7200; rpm
